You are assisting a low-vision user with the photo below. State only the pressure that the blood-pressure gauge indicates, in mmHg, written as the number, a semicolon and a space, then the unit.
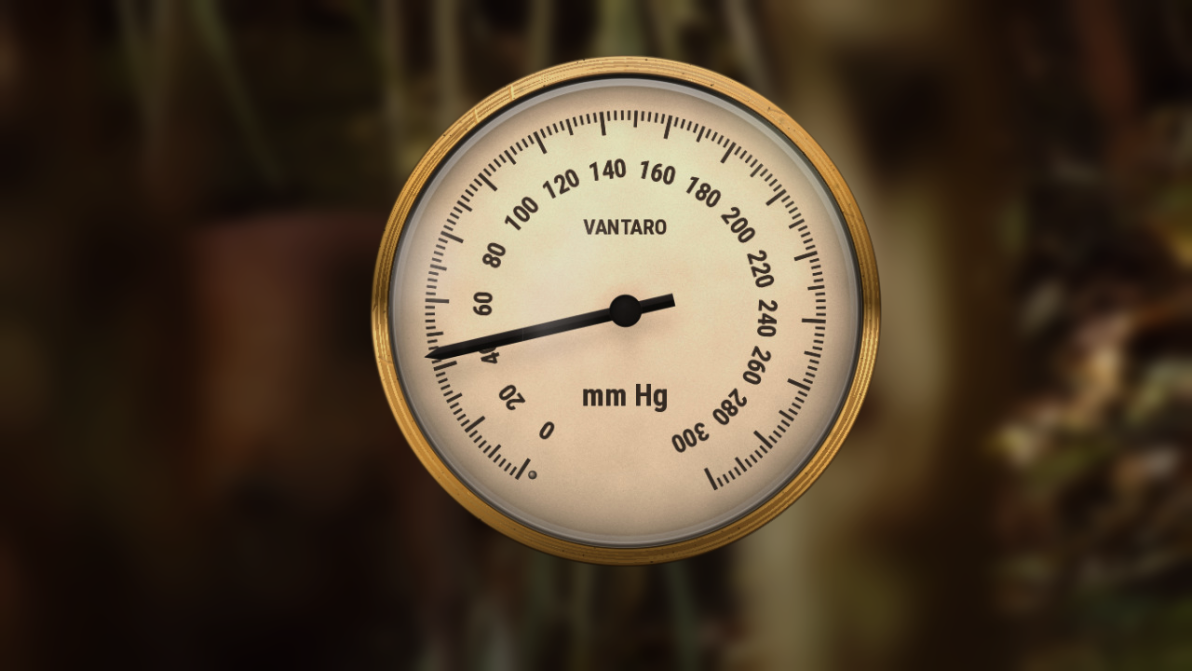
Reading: 44; mmHg
